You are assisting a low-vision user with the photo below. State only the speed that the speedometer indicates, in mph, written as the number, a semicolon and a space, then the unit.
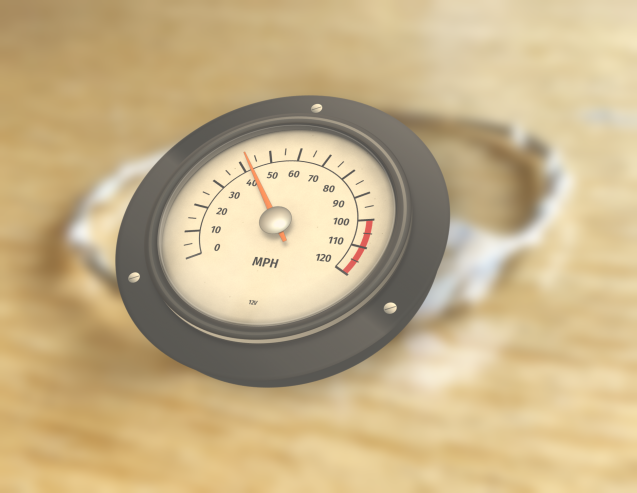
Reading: 42.5; mph
